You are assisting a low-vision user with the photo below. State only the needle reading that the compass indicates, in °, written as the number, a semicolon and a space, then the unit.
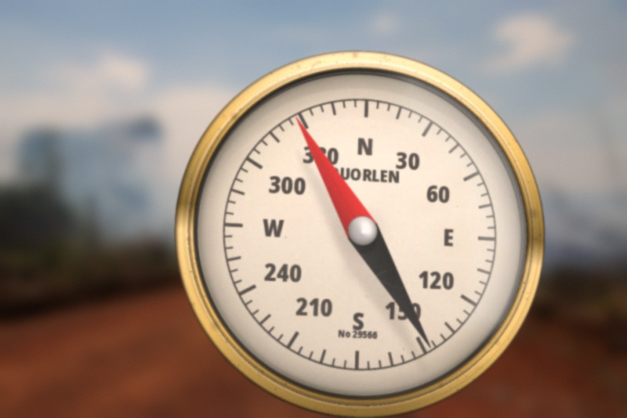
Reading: 327.5; °
